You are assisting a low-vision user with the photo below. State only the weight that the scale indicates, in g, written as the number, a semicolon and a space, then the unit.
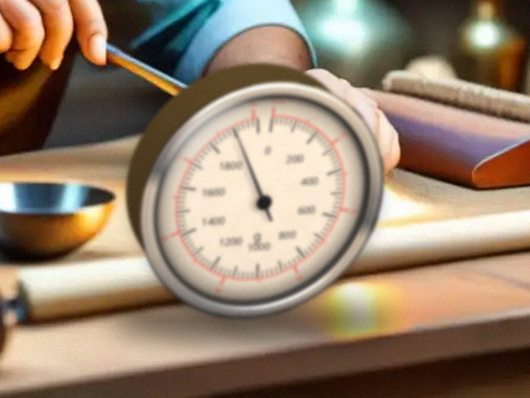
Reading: 1900; g
